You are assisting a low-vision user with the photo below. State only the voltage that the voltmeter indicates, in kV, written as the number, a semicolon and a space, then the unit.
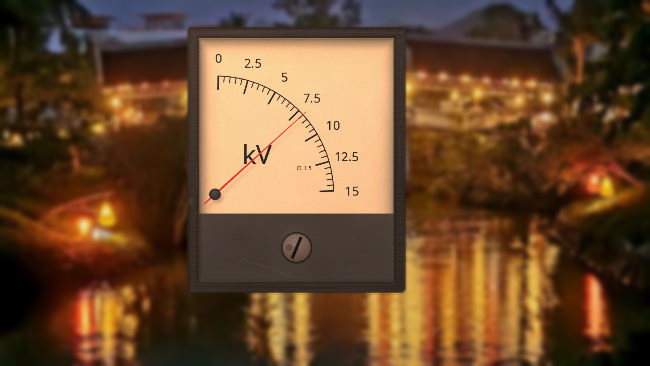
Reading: 8; kV
